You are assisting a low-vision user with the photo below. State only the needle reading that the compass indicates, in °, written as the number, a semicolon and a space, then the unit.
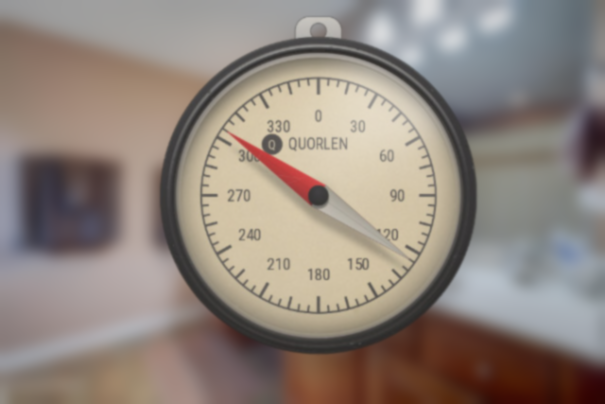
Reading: 305; °
